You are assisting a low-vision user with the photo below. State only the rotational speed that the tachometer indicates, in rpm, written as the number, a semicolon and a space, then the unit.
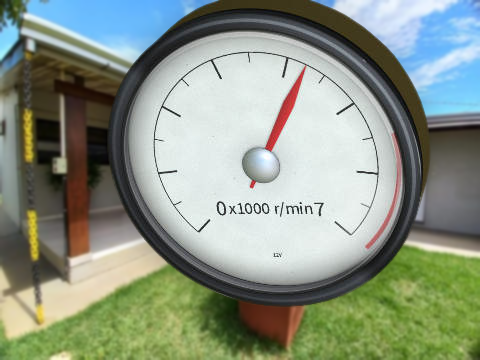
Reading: 4250; rpm
